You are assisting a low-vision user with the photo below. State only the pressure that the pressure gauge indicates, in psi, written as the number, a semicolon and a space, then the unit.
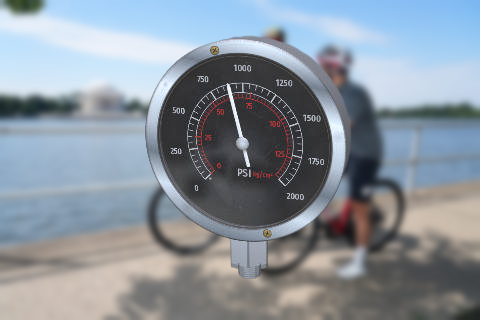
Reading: 900; psi
